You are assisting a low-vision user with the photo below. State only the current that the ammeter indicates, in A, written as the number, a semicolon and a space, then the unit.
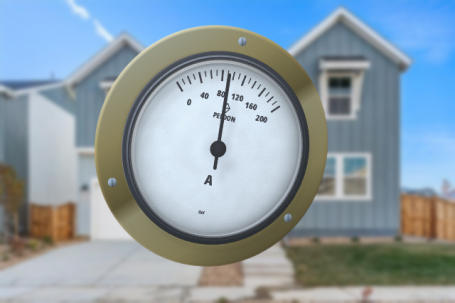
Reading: 90; A
